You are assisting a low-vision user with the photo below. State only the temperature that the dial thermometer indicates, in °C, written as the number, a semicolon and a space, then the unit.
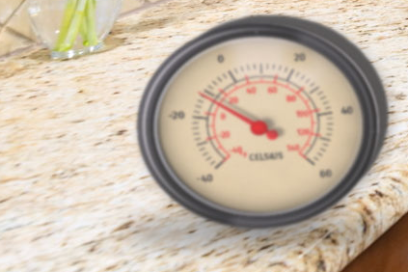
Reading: -10; °C
